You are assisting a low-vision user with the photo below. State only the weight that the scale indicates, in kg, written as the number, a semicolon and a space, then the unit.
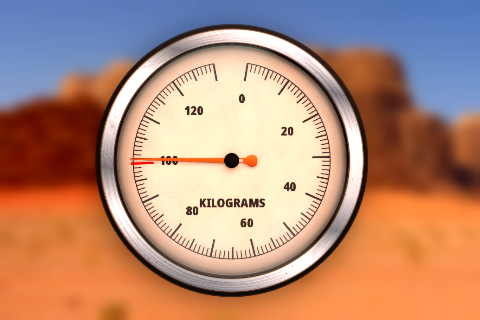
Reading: 100; kg
